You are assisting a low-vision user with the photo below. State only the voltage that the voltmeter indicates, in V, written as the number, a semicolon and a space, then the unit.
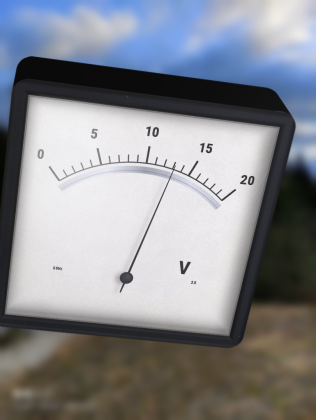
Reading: 13; V
